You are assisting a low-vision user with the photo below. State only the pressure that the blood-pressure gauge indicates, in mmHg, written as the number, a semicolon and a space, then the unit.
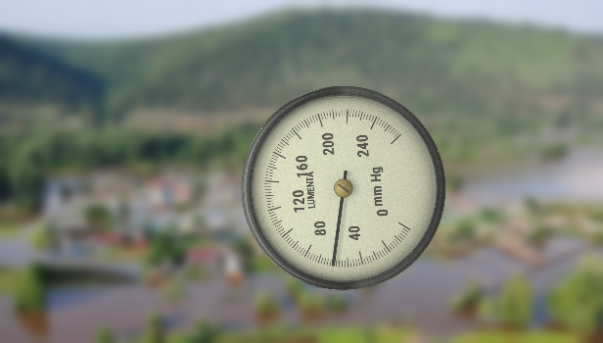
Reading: 60; mmHg
